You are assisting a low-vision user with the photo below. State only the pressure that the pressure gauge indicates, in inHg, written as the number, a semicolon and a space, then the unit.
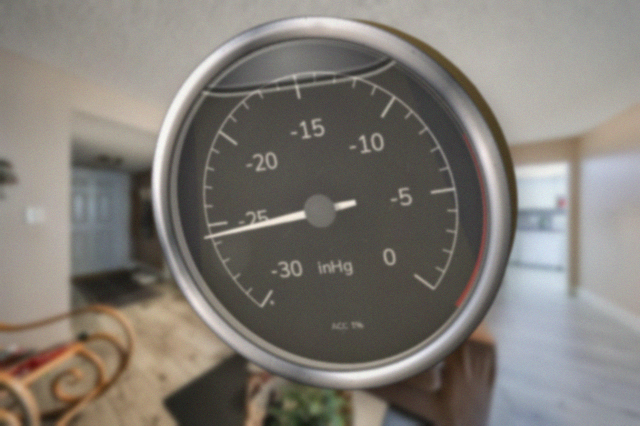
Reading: -25.5; inHg
